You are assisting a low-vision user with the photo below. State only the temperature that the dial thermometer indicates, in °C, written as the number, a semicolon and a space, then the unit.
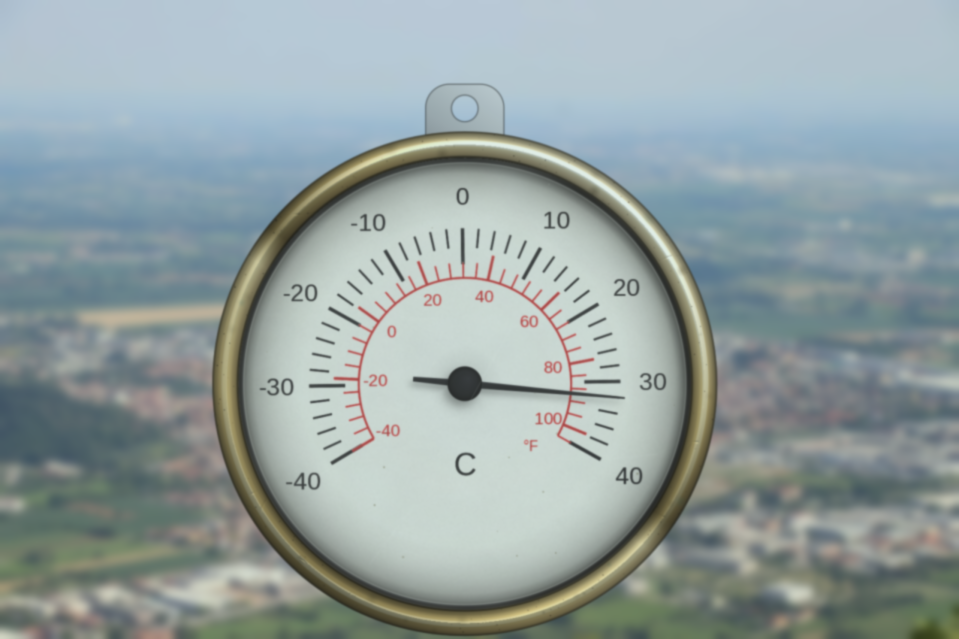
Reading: 32; °C
